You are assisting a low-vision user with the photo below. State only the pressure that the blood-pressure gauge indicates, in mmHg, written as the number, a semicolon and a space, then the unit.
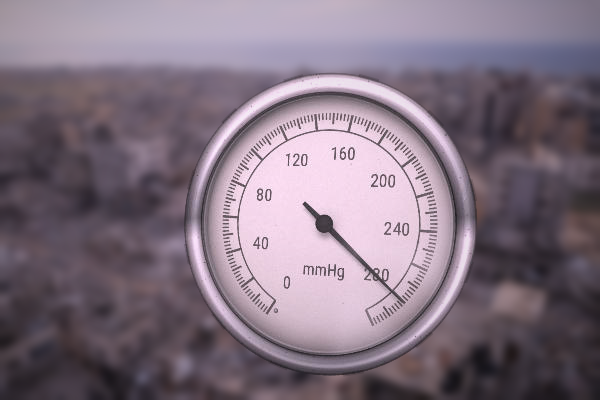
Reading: 280; mmHg
